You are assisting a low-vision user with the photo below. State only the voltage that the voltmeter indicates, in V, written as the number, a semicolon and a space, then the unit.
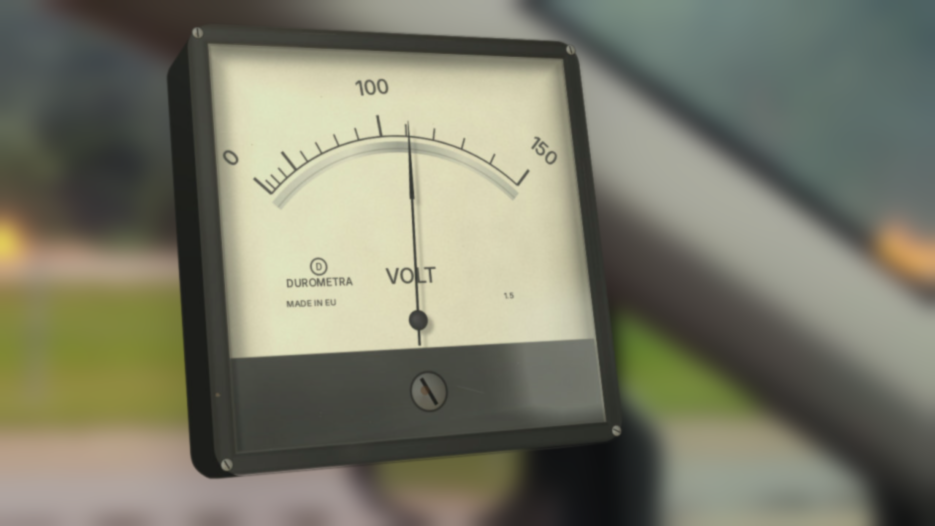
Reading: 110; V
